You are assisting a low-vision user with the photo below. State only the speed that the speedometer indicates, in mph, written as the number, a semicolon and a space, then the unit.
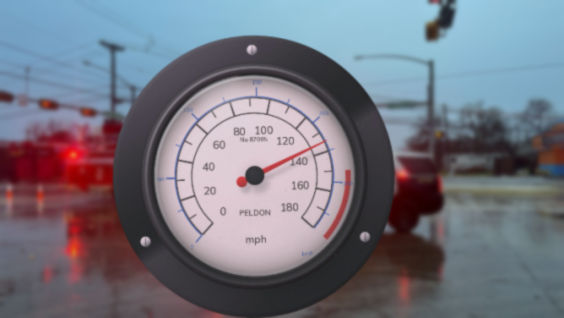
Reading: 135; mph
